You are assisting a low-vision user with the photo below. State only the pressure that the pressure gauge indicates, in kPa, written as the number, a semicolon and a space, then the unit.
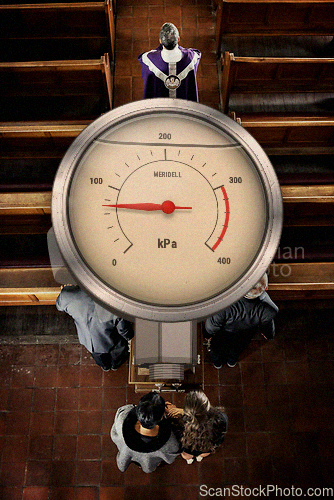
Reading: 70; kPa
